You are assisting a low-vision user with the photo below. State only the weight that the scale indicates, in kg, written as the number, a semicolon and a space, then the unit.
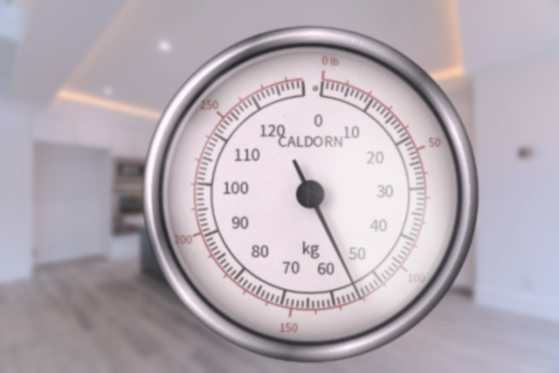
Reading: 55; kg
